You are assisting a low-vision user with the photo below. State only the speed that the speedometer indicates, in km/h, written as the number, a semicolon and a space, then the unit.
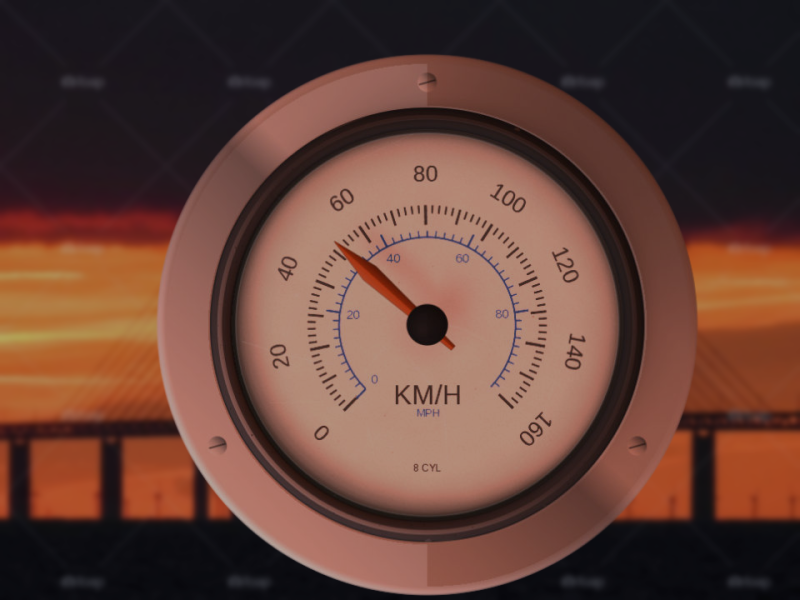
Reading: 52; km/h
